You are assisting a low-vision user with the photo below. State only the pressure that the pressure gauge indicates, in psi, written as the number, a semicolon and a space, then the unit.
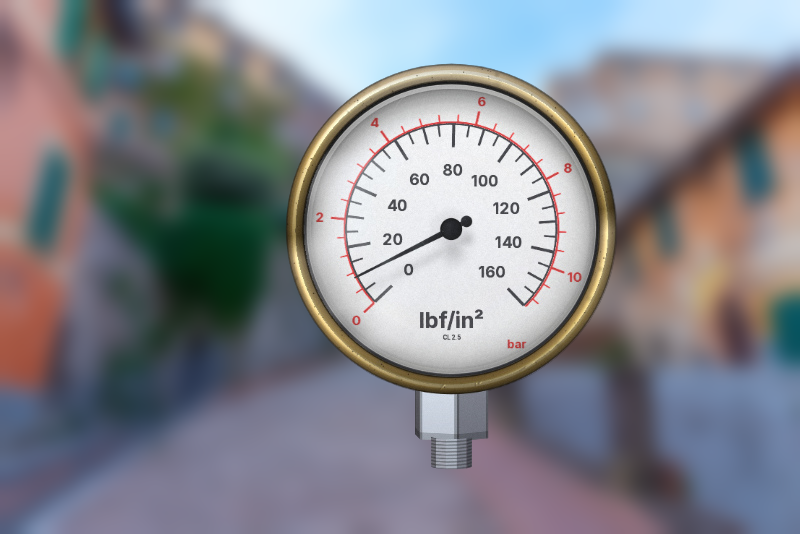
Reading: 10; psi
